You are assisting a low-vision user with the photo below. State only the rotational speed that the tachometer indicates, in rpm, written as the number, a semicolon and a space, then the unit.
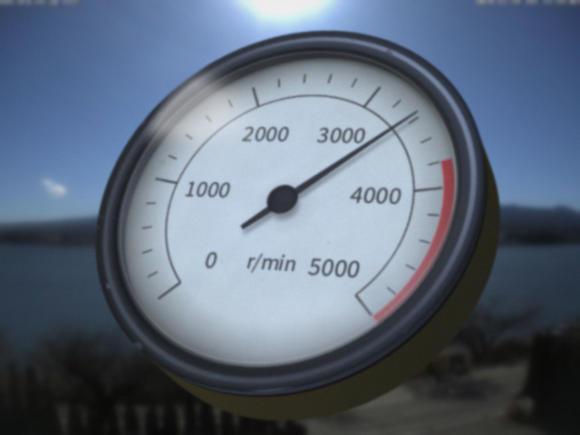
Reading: 3400; rpm
